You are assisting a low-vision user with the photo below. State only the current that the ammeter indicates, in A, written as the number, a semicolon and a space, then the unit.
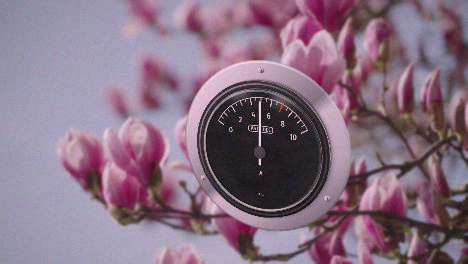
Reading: 5; A
